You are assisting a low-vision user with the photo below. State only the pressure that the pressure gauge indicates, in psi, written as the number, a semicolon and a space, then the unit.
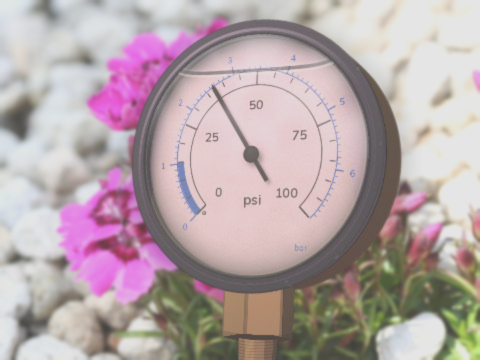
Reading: 37.5; psi
